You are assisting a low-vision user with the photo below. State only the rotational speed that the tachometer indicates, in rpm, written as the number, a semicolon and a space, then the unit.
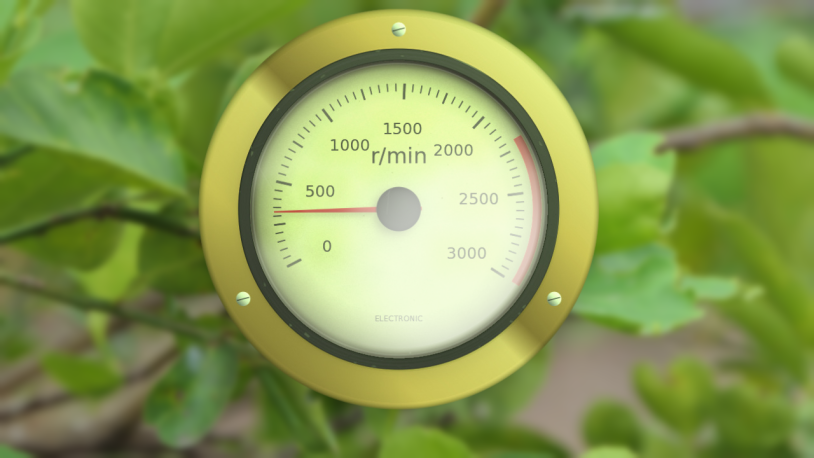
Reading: 325; rpm
